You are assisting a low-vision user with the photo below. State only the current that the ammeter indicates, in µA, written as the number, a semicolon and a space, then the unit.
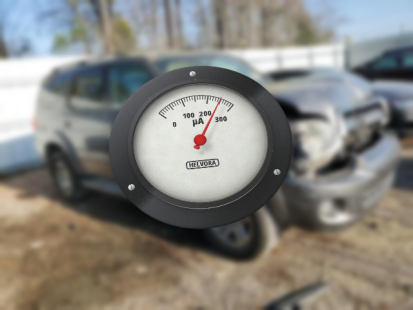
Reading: 250; µA
